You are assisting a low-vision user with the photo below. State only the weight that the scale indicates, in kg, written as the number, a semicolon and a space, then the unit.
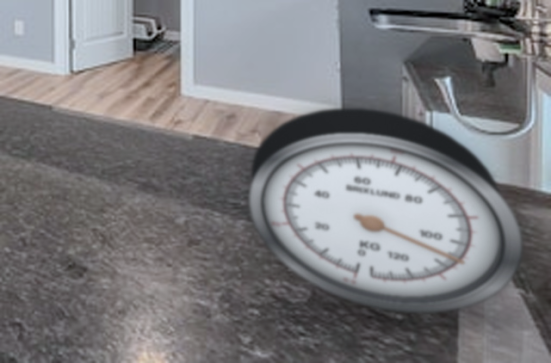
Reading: 105; kg
